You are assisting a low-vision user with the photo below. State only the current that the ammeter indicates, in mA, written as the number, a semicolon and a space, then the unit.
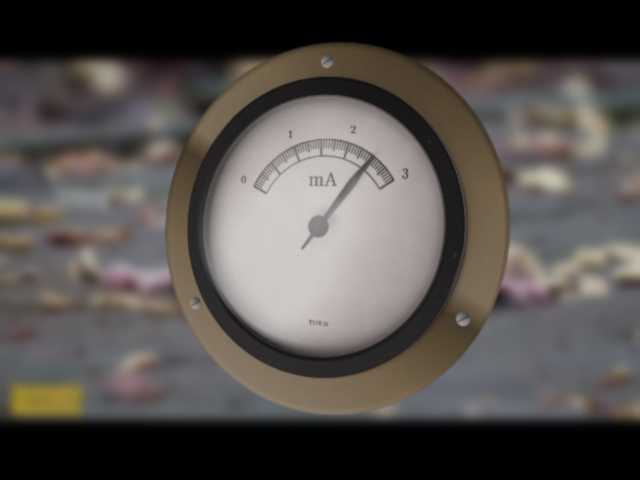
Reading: 2.5; mA
